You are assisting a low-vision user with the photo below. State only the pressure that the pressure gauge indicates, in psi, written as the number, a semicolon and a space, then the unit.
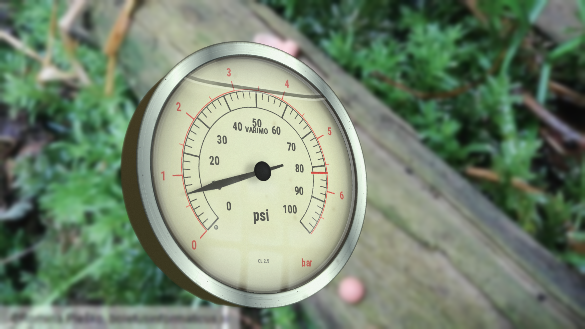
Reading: 10; psi
